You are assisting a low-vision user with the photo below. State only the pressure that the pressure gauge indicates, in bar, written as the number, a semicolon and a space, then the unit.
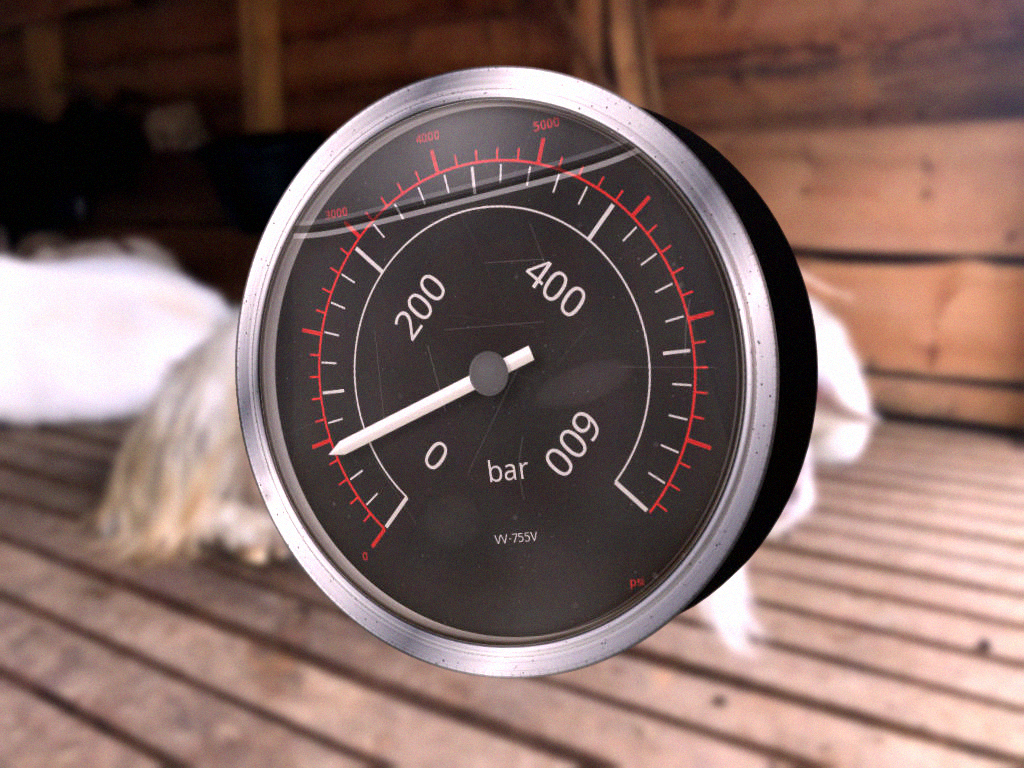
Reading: 60; bar
